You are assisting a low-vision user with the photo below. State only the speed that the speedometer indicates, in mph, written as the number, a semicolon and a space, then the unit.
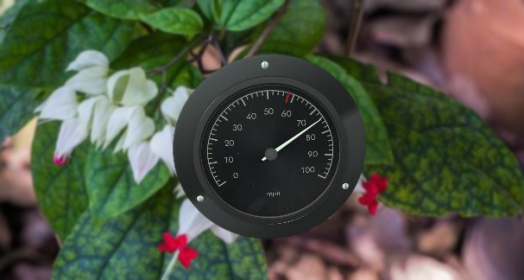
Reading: 74; mph
